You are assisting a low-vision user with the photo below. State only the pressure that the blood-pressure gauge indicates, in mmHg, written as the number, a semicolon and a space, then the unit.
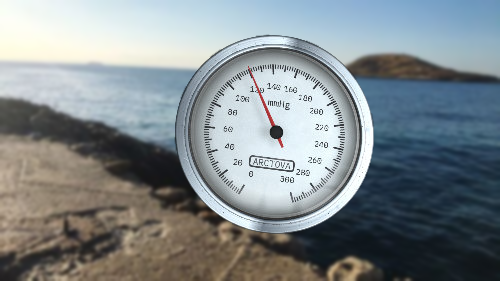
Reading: 120; mmHg
